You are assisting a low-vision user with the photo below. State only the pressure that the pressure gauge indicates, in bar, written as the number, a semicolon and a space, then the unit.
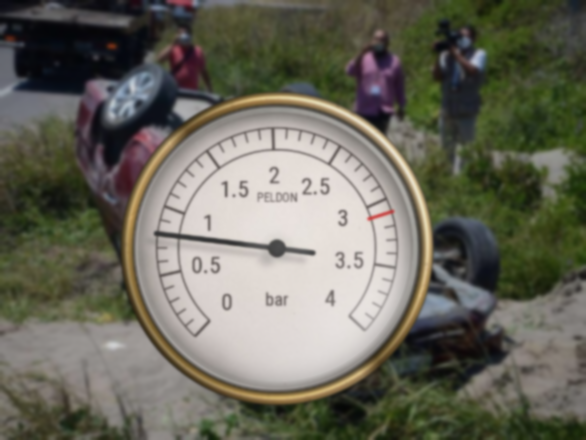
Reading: 0.8; bar
